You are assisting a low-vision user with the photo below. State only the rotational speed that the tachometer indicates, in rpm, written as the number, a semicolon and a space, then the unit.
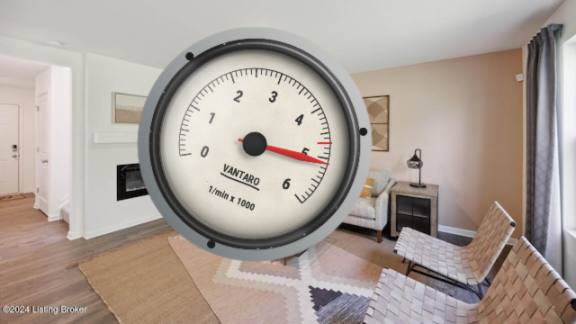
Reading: 5100; rpm
